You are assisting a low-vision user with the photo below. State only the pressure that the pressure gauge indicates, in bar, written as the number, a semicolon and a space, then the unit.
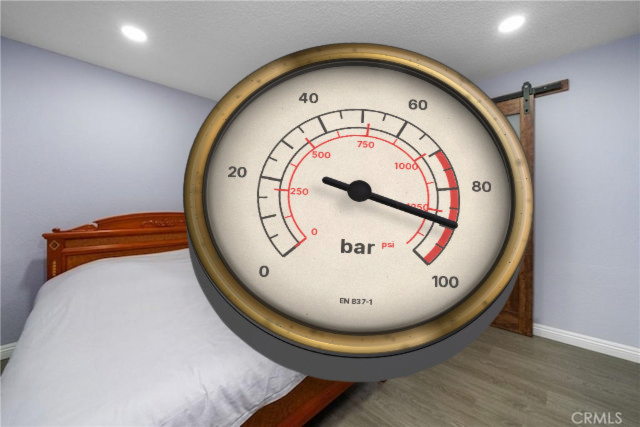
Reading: 90; bar
